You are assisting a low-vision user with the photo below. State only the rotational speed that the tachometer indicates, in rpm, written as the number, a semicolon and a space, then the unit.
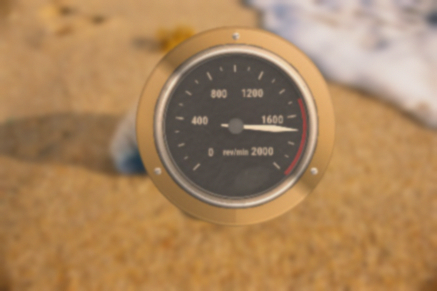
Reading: 1700; rpm
